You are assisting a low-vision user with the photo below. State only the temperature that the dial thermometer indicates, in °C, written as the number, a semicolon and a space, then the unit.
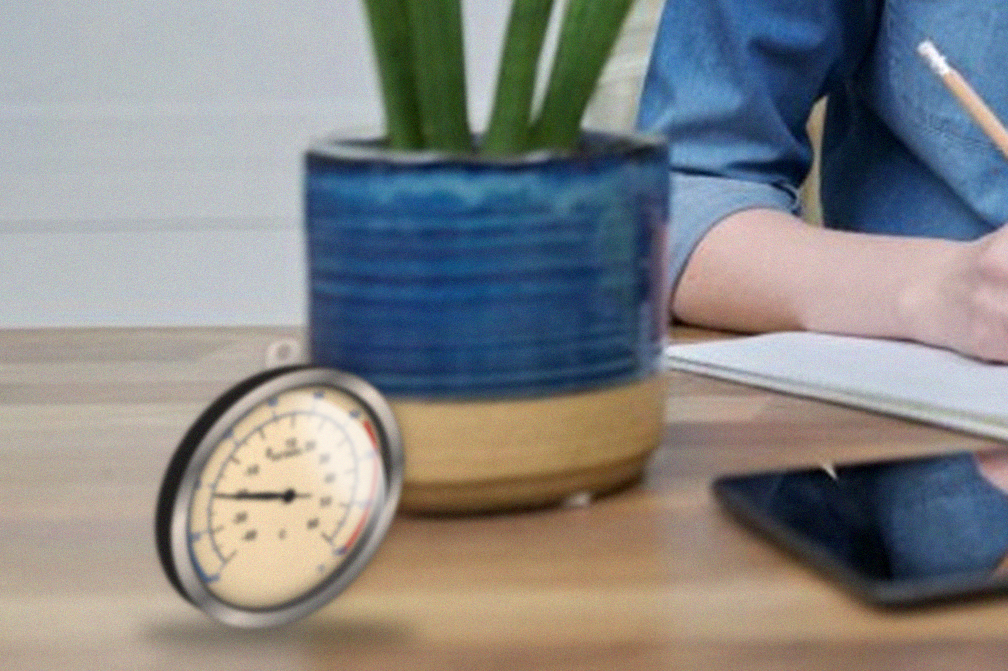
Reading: -20; °C
